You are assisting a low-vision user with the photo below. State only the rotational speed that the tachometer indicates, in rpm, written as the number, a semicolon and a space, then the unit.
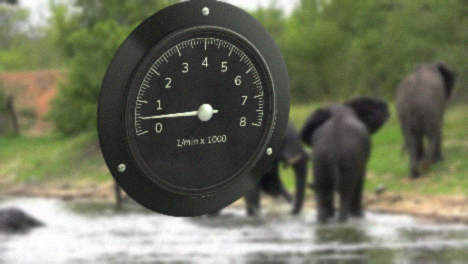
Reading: 500; rpm
